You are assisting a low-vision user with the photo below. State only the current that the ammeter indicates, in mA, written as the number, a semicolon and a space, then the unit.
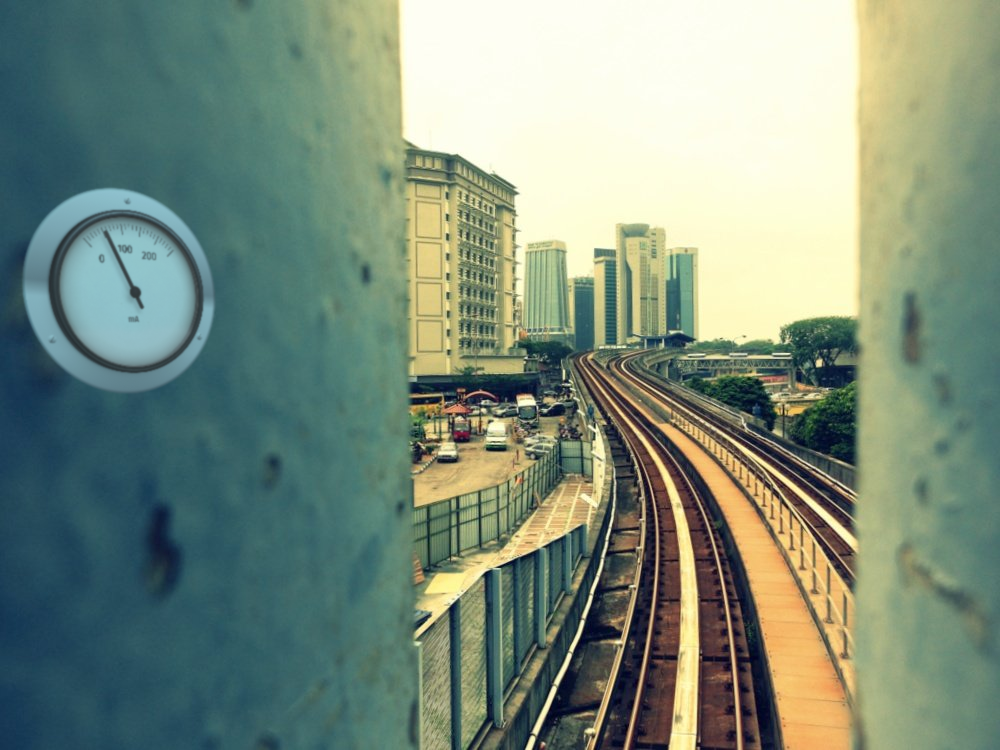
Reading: 50; mA
